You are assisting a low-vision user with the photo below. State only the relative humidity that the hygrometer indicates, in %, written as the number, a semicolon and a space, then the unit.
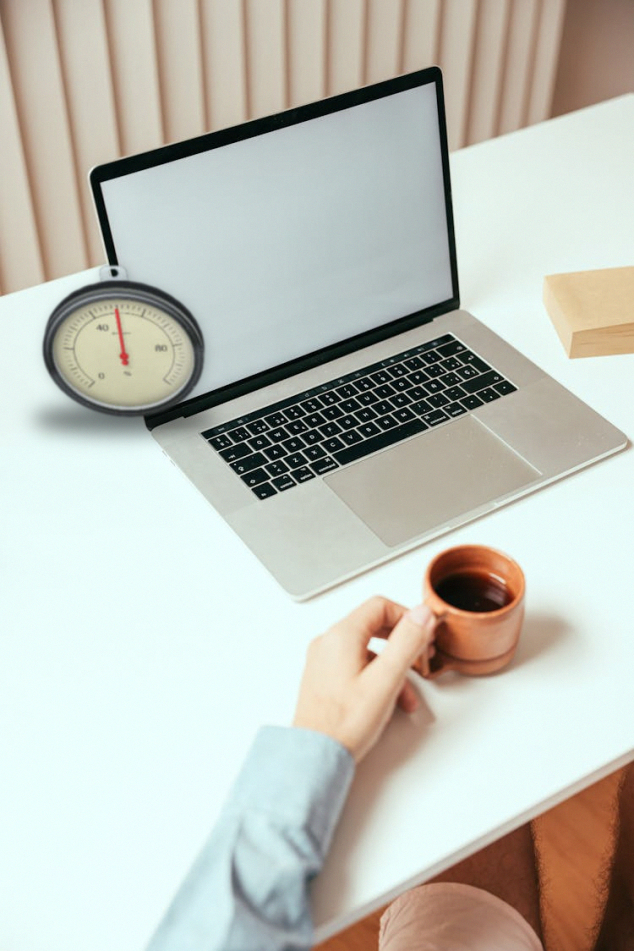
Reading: 50; %
